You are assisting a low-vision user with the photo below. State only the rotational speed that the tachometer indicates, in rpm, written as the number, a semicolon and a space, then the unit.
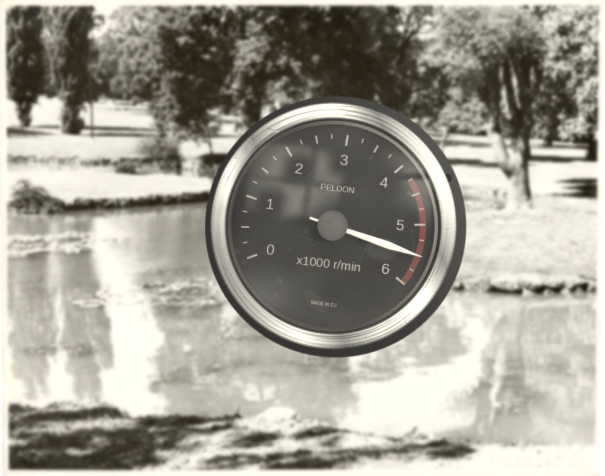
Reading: 5500; rpm
